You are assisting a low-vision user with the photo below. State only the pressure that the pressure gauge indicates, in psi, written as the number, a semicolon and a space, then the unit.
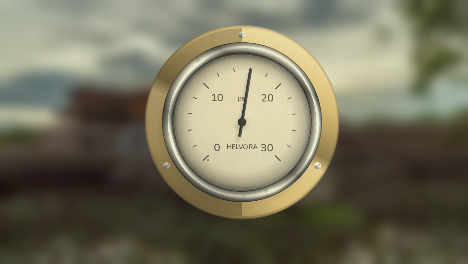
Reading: 16; psi
